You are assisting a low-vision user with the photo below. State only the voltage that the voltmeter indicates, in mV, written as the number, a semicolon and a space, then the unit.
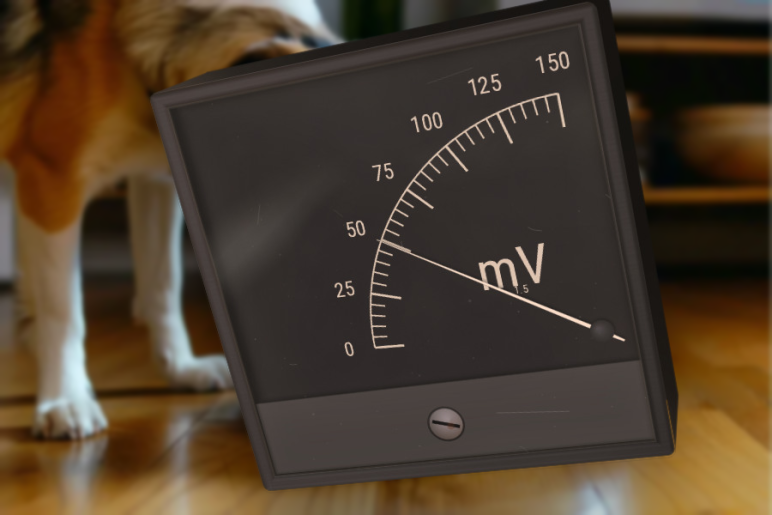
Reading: 50; mV
